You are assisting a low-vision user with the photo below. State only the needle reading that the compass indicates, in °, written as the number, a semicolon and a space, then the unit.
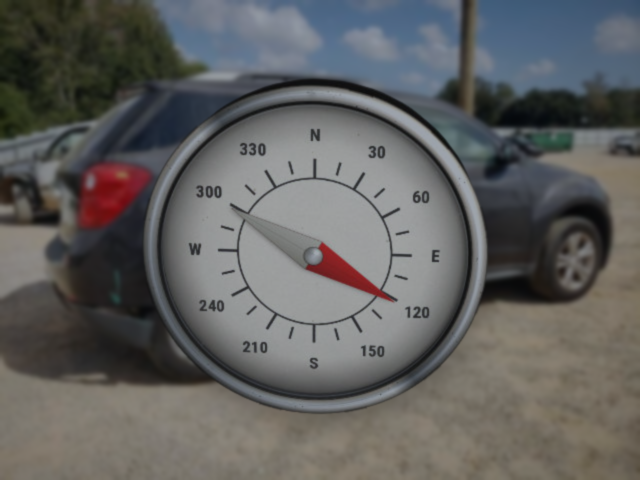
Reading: 120; °
